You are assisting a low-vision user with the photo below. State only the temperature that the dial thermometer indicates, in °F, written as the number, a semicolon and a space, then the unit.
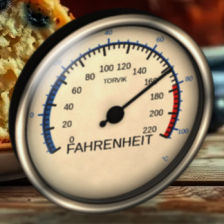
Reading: 160; °F
